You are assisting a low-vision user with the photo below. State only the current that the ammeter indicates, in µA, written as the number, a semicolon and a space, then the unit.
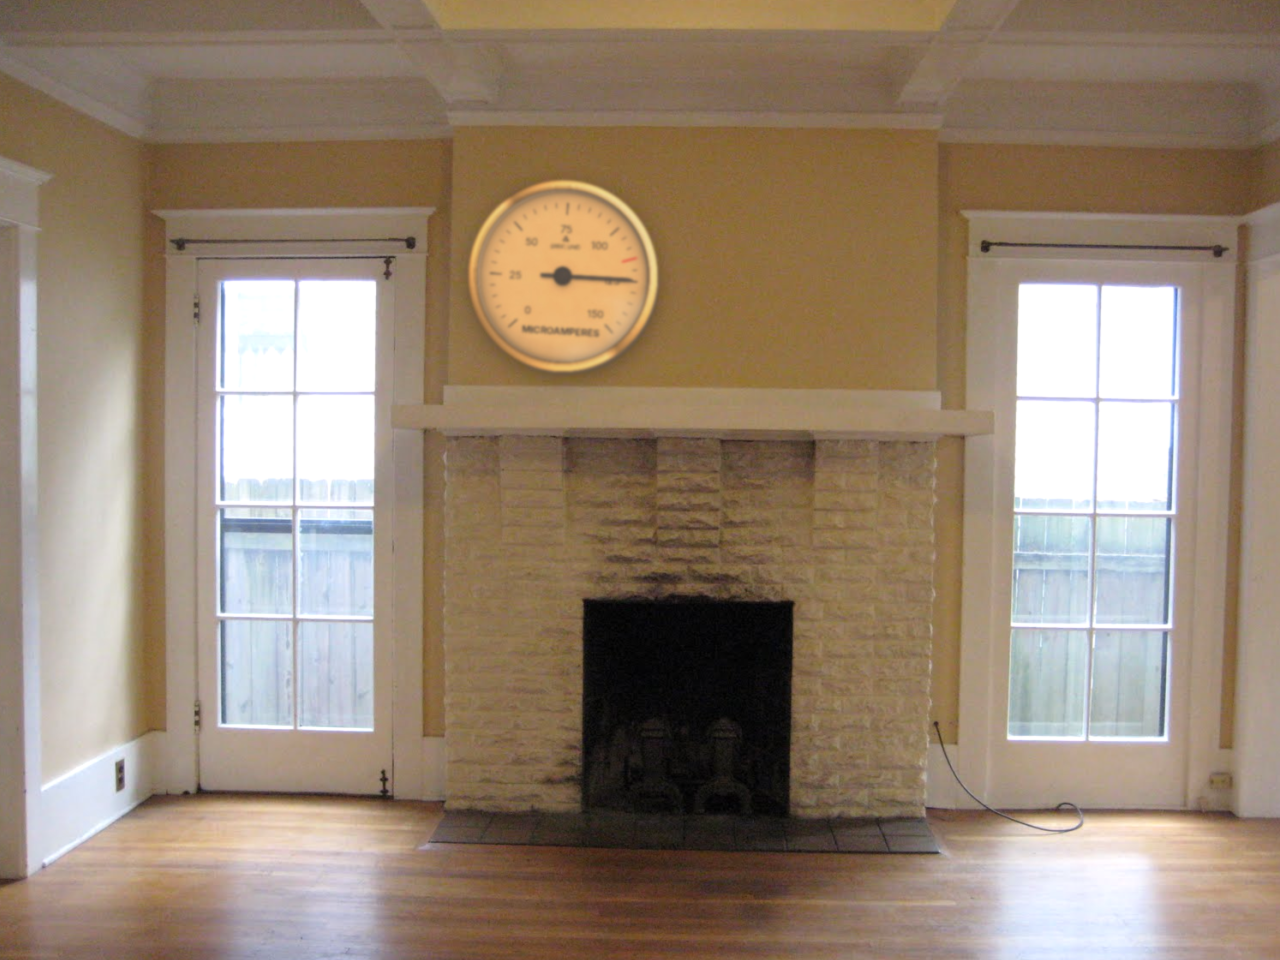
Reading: 125; µA
